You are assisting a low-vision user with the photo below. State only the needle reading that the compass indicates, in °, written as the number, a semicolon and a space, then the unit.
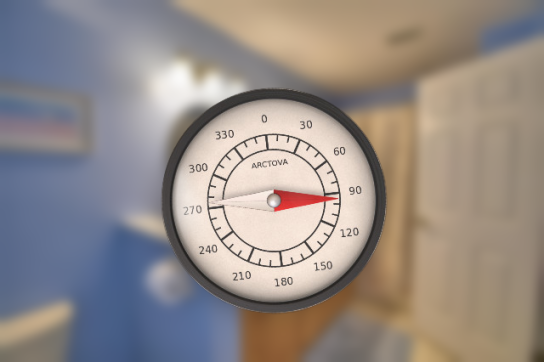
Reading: 95; °
